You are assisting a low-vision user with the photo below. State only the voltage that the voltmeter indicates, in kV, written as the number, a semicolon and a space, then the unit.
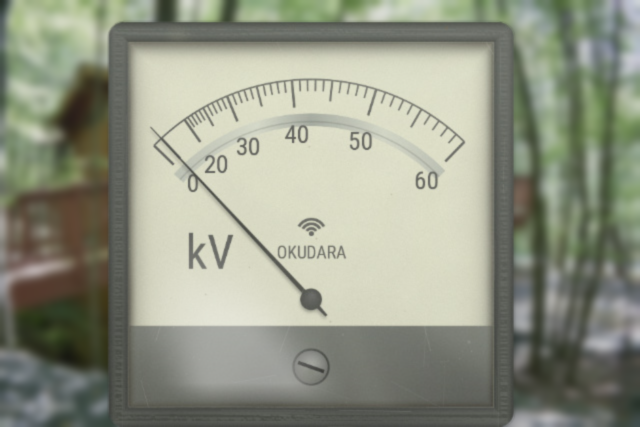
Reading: 10; kV
